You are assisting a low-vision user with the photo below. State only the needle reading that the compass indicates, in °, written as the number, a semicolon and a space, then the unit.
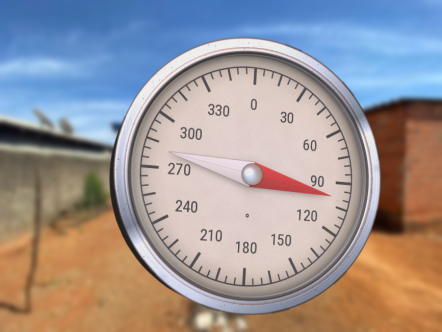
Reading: 100; °
